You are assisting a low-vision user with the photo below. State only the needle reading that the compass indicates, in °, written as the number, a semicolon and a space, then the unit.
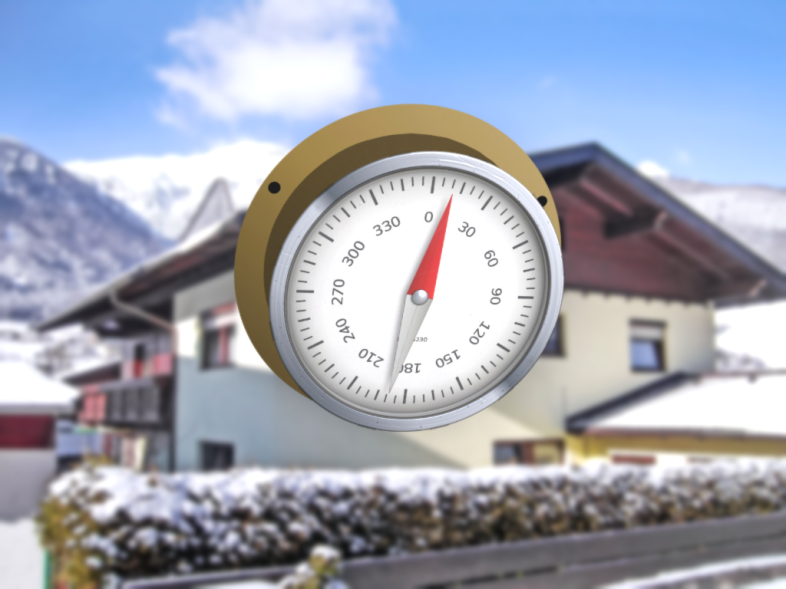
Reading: 10; °
